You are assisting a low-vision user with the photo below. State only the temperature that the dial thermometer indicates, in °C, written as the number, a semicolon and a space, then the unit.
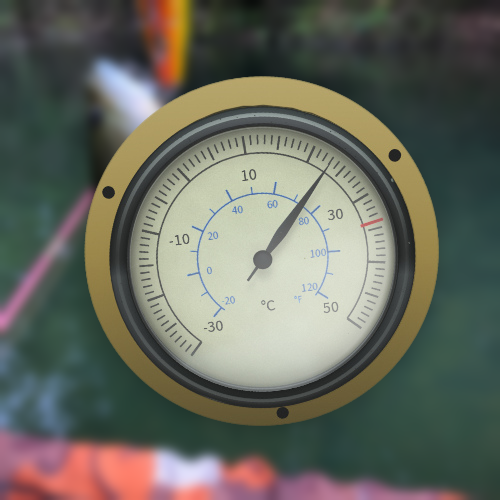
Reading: 23; °C
